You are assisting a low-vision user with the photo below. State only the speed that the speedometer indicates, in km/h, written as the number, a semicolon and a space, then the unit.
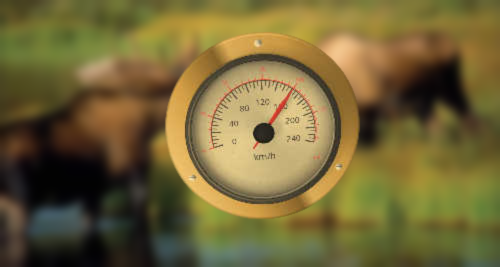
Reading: 160; km/h
